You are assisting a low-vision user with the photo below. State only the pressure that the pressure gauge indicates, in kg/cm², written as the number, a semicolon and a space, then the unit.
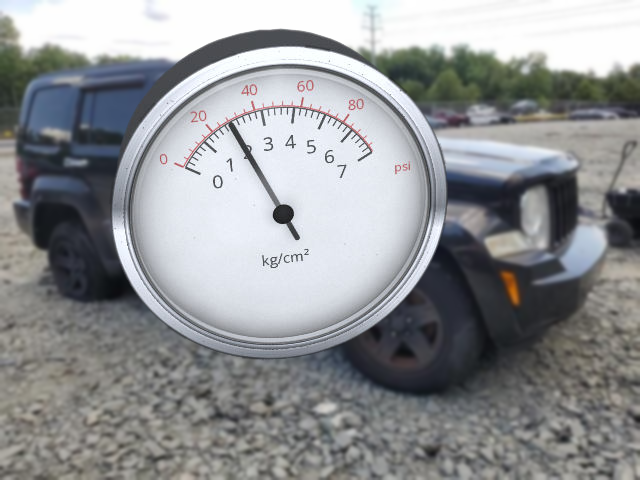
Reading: 2; kg/cm²
